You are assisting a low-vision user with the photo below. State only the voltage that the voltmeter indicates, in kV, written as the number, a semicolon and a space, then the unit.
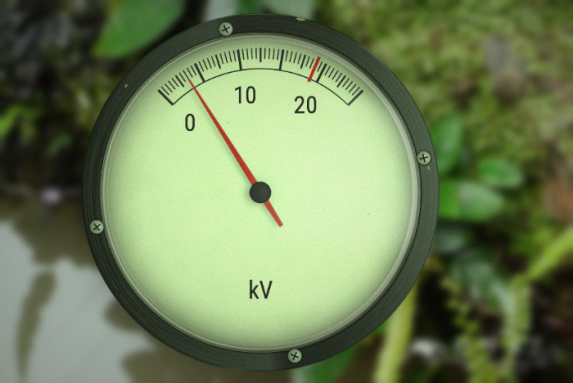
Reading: 3.5; kV
